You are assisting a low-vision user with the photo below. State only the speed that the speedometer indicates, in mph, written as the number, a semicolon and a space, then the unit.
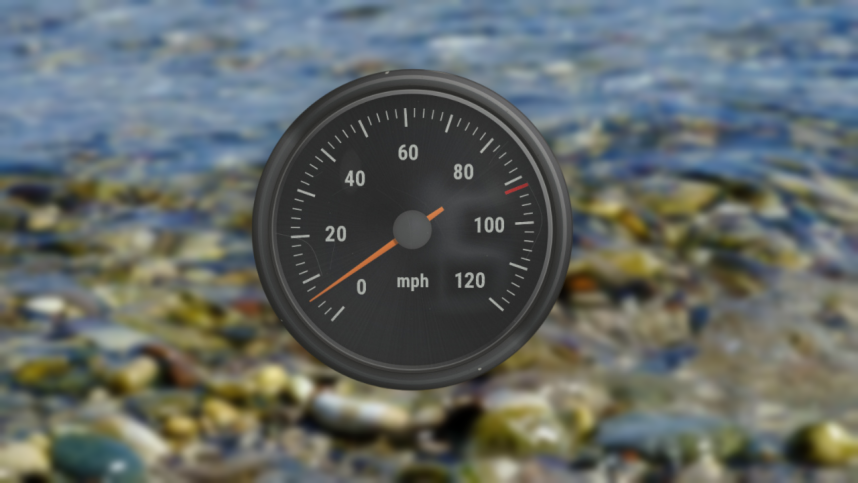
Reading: 6; mph
